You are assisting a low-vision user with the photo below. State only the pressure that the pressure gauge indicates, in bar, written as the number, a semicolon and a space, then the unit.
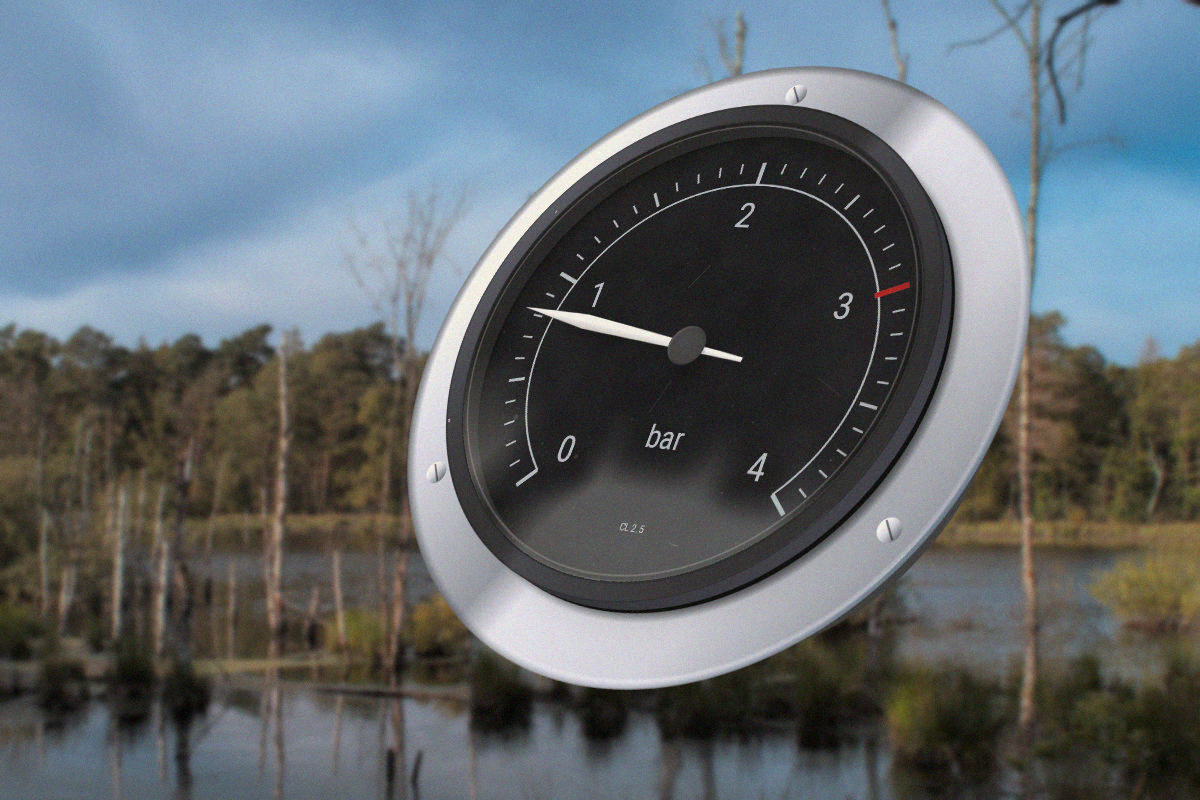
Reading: 0.8; bar
